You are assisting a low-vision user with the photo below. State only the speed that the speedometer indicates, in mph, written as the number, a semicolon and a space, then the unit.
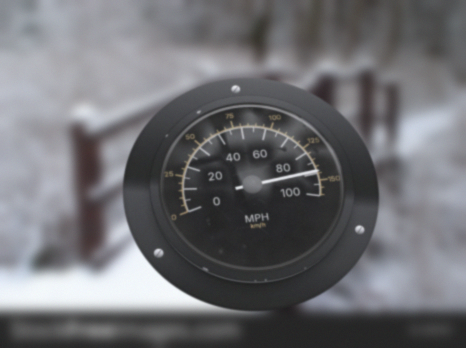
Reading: 90; mph
